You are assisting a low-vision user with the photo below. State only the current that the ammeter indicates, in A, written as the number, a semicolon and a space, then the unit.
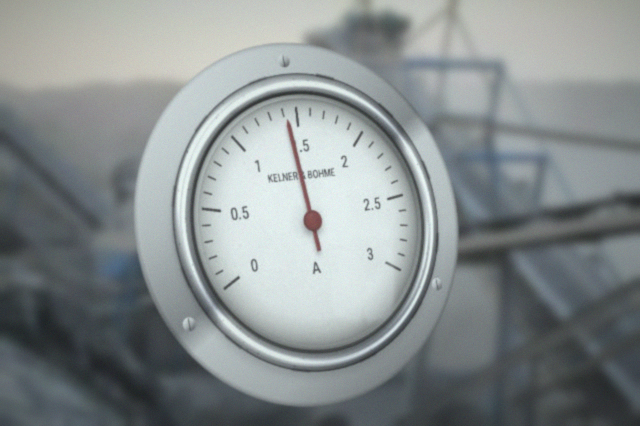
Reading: 1.4; A
